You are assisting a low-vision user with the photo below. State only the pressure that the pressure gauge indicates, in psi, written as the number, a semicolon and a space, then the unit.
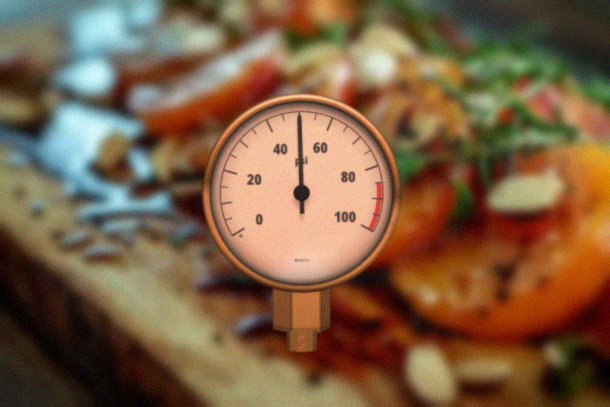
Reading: 50; psi
